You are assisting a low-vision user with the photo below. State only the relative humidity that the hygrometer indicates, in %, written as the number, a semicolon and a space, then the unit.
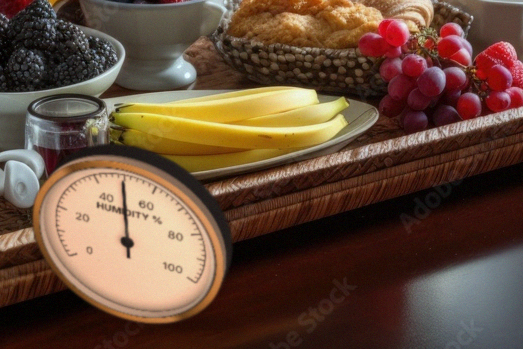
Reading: 50; %
